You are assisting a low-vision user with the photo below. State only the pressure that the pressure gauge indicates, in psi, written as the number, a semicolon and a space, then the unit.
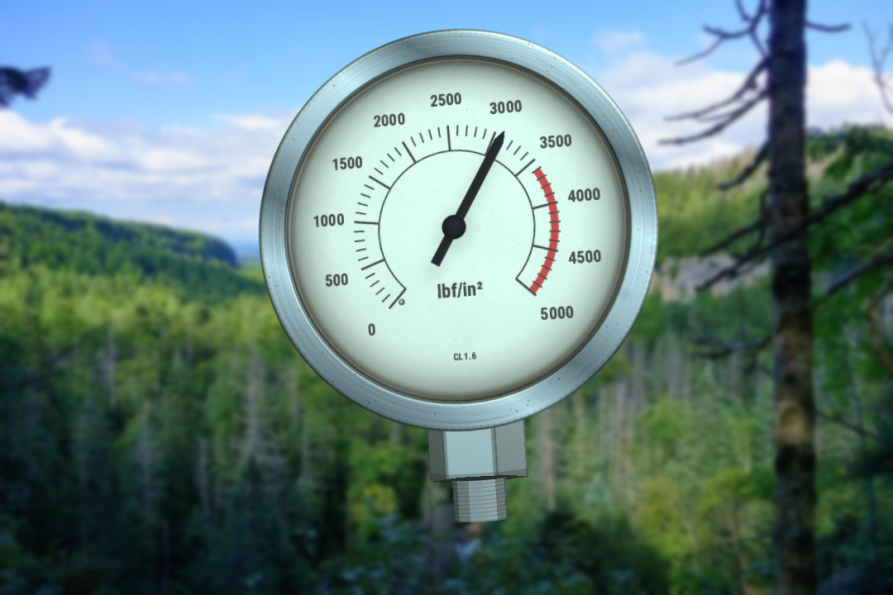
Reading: 3100; psi
